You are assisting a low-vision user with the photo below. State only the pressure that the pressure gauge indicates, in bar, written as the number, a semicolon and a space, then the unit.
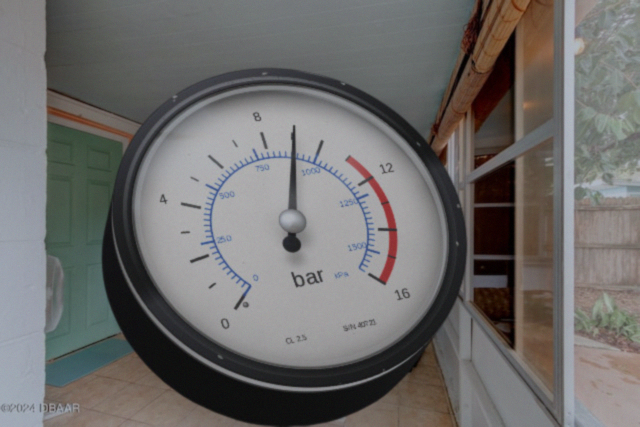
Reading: 9; bar
